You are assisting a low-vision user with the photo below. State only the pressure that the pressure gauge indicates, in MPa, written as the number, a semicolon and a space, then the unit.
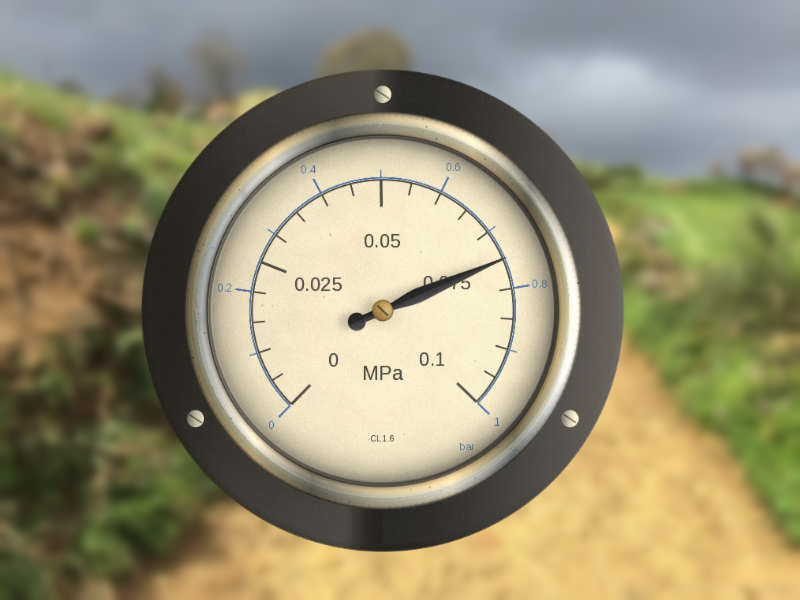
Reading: 0.075; MPa
